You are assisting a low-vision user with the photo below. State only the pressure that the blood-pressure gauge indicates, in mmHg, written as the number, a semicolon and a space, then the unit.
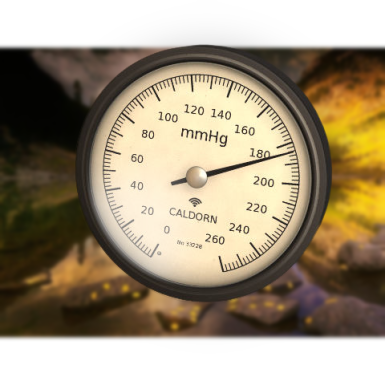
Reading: 184; mmHg
